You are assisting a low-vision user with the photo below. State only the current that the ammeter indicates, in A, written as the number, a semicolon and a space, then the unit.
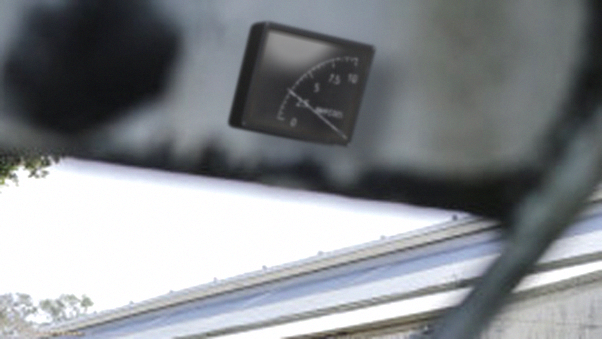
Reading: 2.5; A
